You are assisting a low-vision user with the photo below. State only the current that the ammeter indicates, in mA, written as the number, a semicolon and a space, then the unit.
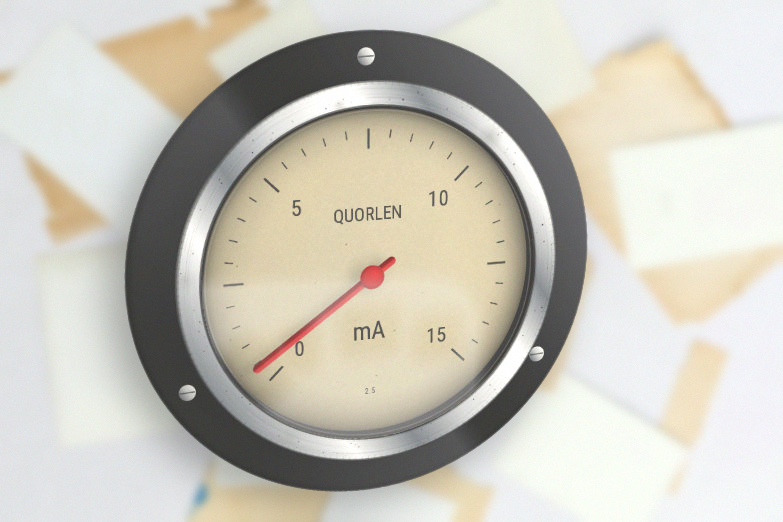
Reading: 0.5; mA
